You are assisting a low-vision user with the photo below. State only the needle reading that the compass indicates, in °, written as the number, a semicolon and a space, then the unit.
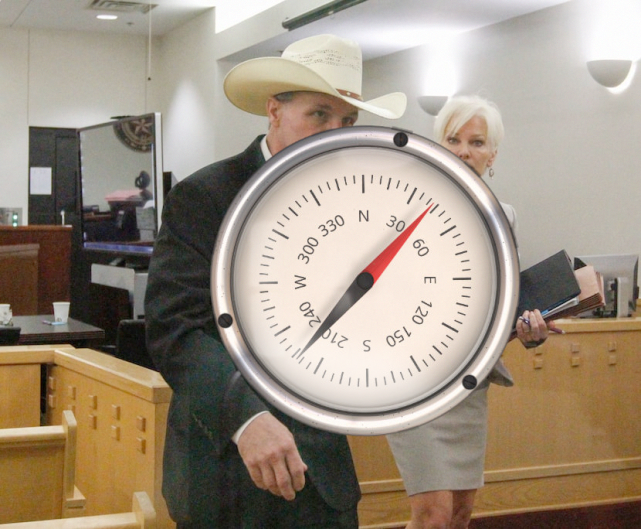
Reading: 42.5; °
